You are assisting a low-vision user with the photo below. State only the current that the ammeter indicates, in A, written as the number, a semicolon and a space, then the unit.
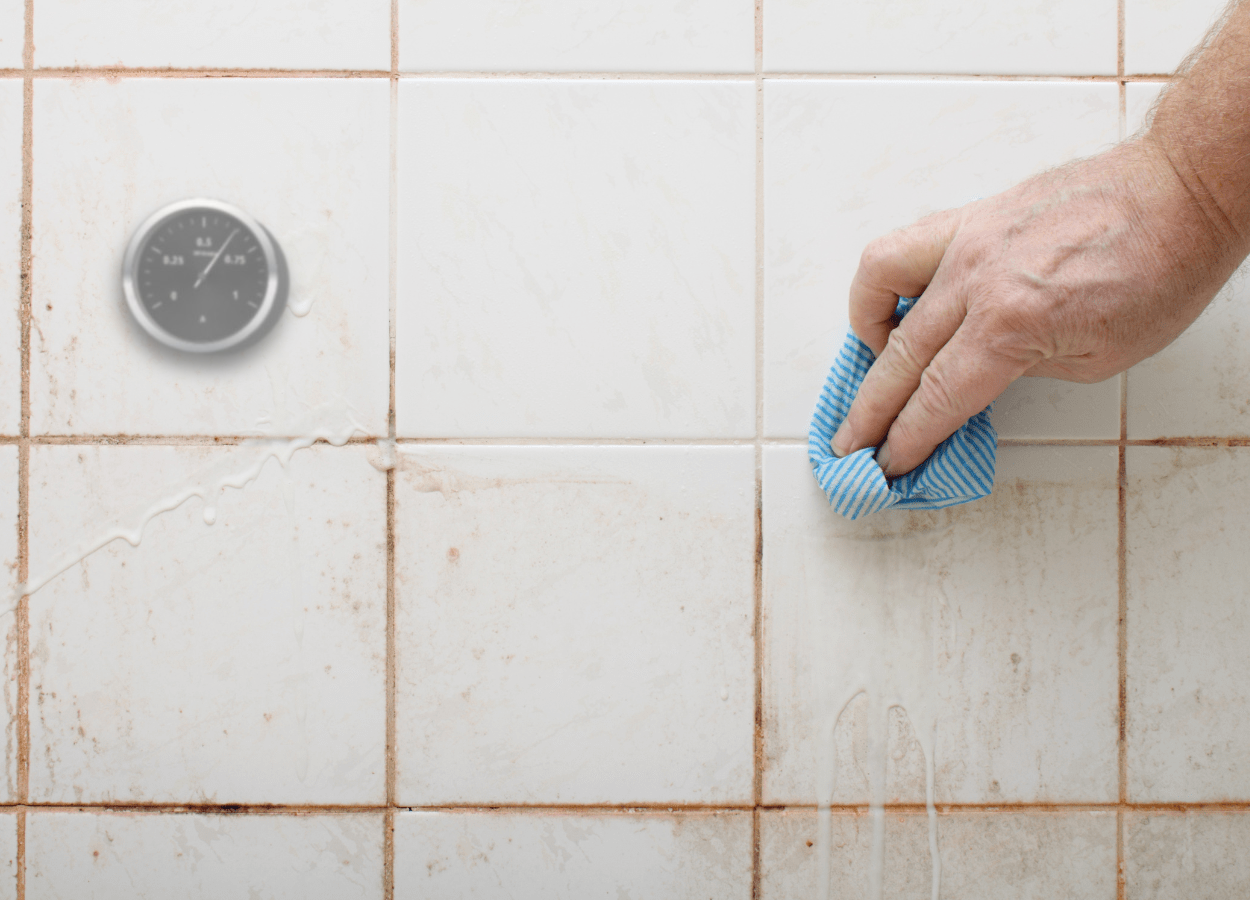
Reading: 0.65; A
